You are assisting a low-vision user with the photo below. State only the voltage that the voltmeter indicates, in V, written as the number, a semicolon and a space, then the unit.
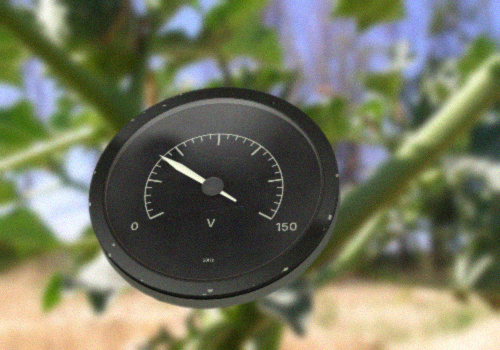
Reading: 40; V
